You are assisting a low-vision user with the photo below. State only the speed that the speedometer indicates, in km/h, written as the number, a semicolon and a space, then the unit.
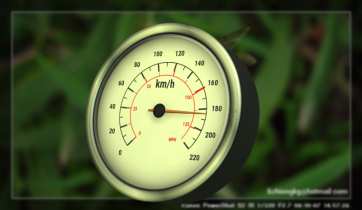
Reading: 185; km/h
